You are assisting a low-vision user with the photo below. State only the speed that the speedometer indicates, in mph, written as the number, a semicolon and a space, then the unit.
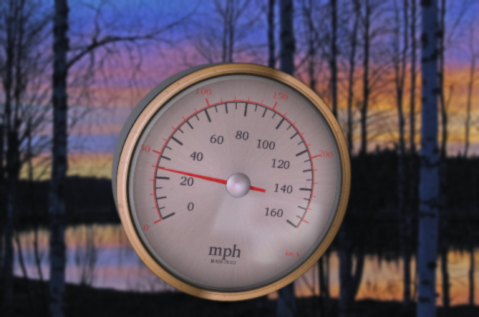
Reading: 25; mph
